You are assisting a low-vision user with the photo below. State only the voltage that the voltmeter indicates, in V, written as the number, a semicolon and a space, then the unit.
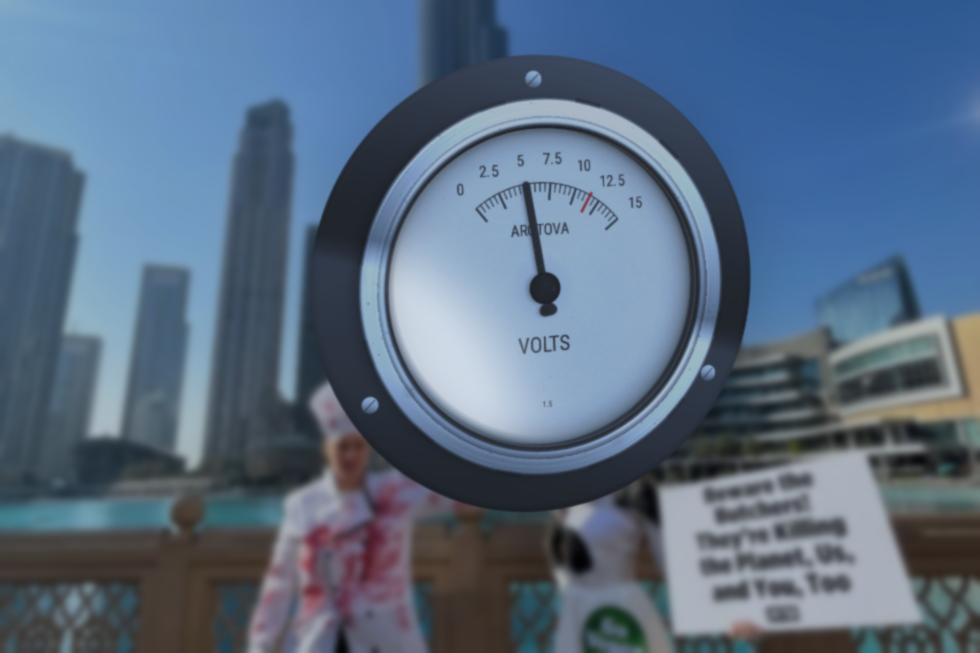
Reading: 5; V
